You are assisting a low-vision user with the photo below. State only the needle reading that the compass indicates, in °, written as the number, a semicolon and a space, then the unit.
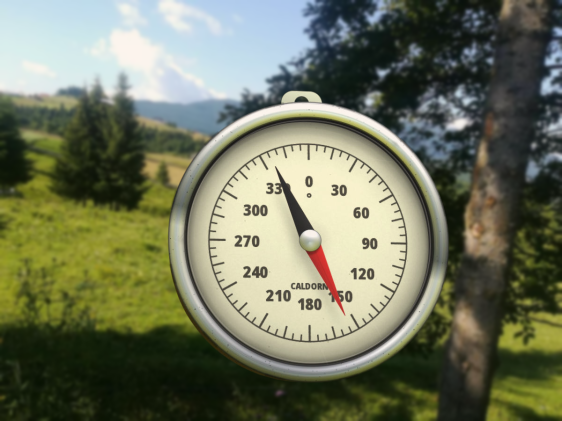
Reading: 155; °
